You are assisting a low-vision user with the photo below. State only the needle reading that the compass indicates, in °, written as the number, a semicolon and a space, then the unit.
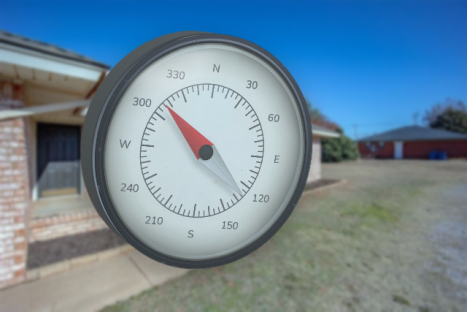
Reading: 310; °
